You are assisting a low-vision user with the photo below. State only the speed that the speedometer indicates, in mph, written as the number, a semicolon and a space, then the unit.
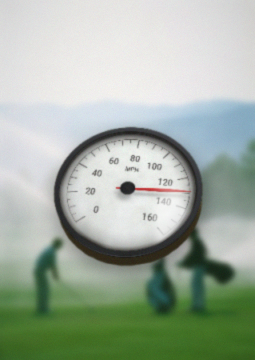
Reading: 130; mph
